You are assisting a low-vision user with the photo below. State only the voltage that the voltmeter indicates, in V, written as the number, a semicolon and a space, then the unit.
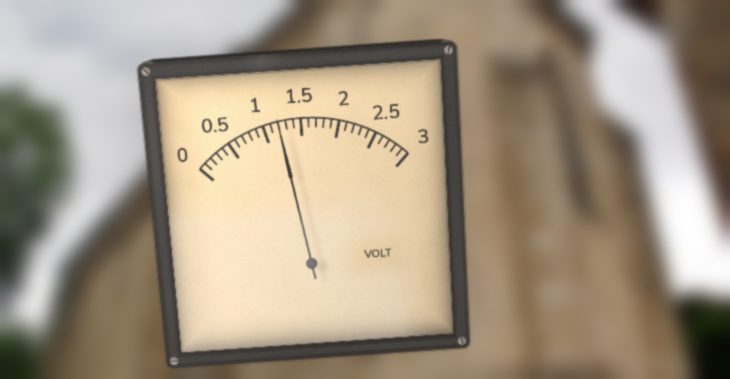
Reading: 1.2; V
